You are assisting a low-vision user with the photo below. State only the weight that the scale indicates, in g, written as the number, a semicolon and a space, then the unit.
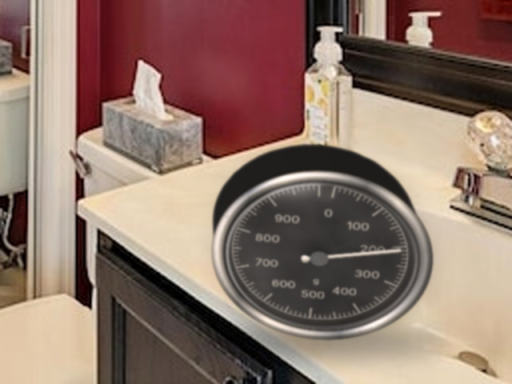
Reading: 200; g
